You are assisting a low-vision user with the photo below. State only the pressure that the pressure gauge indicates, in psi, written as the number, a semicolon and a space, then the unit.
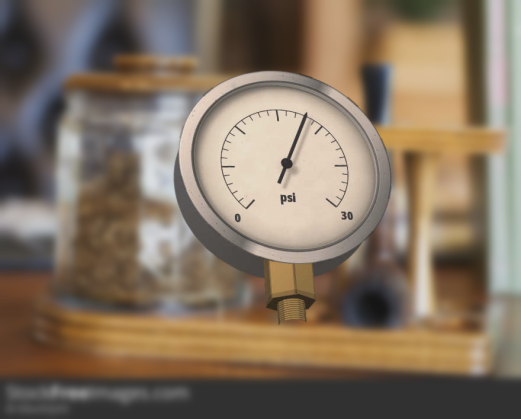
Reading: 18; psi
